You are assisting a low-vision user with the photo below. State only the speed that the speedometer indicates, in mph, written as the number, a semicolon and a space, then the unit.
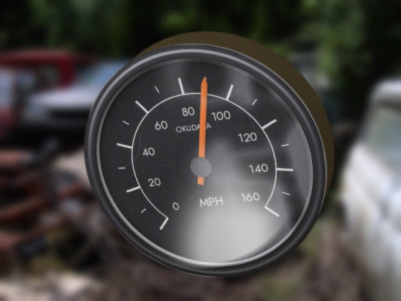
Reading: 90; mph
